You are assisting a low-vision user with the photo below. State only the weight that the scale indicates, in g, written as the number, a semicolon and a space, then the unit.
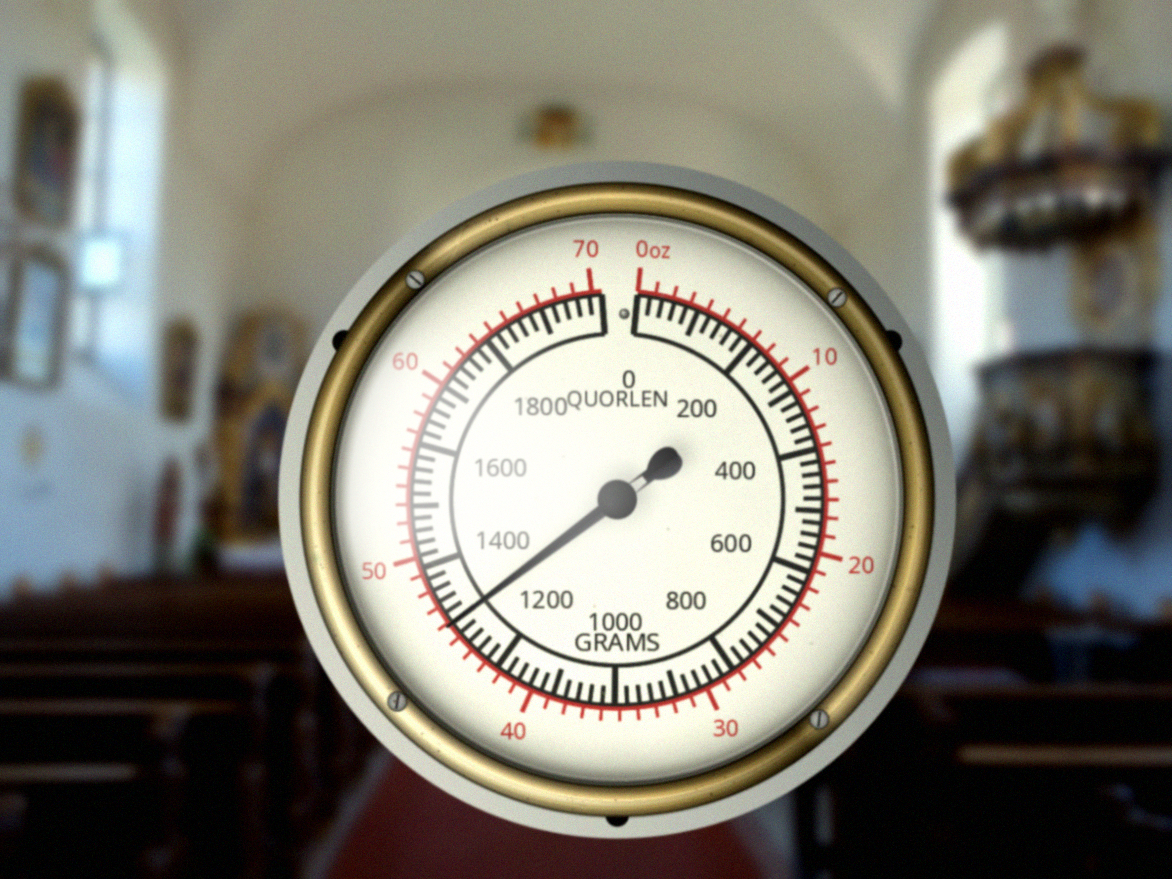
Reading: 1300; g
